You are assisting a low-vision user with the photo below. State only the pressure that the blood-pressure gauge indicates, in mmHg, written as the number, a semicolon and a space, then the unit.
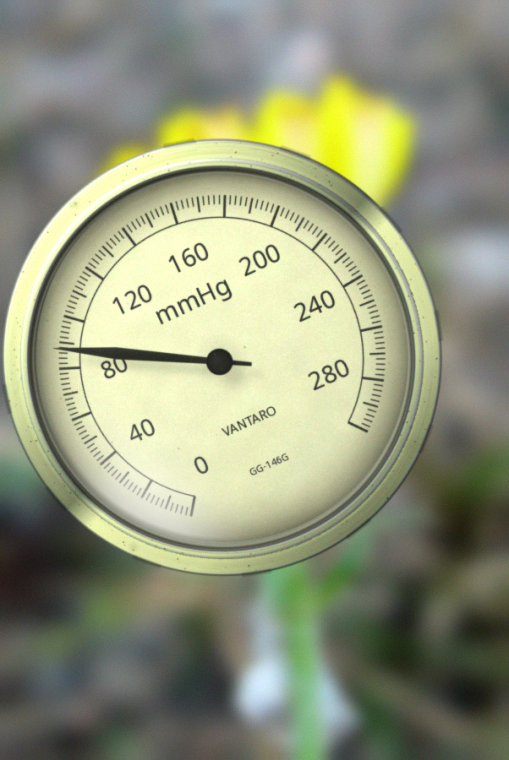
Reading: 88; mmHg
